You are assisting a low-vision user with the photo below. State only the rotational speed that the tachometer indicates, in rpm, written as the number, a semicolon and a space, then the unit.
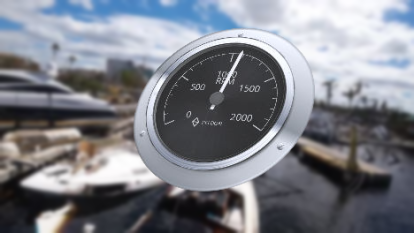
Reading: 1100; rpm
